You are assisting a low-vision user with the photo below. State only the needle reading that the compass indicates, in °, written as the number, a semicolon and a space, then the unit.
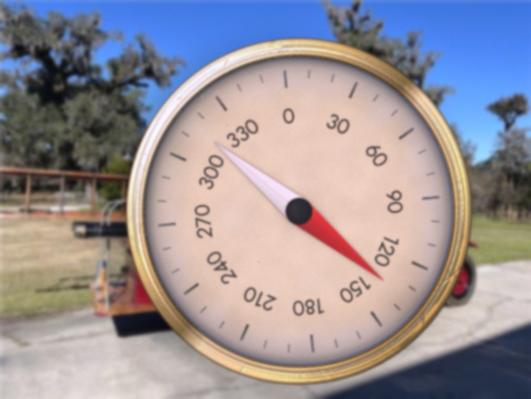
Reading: 135; °
